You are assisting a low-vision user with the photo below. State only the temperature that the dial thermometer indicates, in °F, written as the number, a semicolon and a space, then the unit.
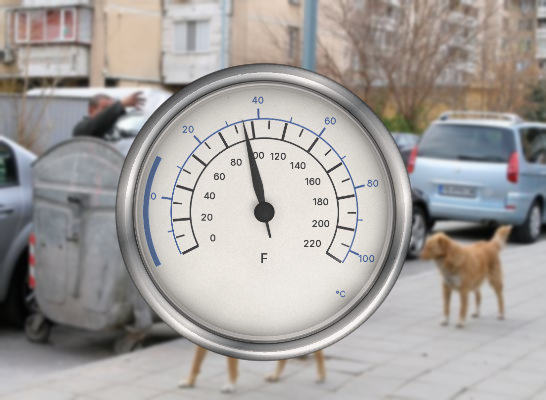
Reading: 95; °F
